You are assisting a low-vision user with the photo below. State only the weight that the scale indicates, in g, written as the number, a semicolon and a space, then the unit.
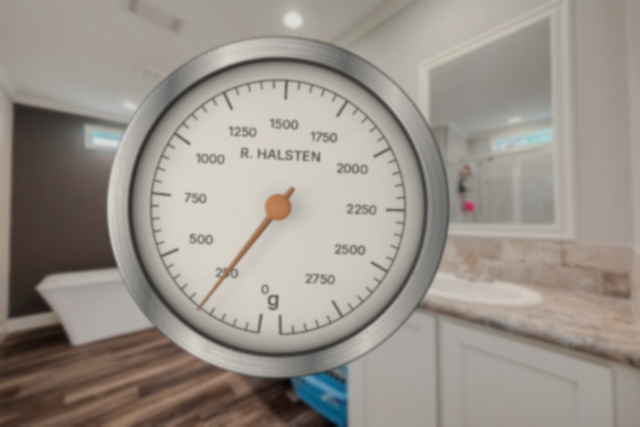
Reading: 250; g
